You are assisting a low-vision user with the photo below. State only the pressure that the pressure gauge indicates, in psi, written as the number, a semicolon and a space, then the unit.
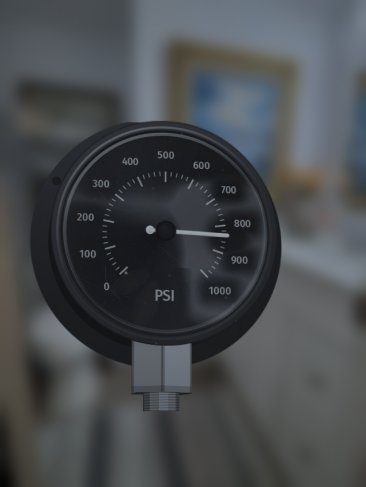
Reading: 840; psi
